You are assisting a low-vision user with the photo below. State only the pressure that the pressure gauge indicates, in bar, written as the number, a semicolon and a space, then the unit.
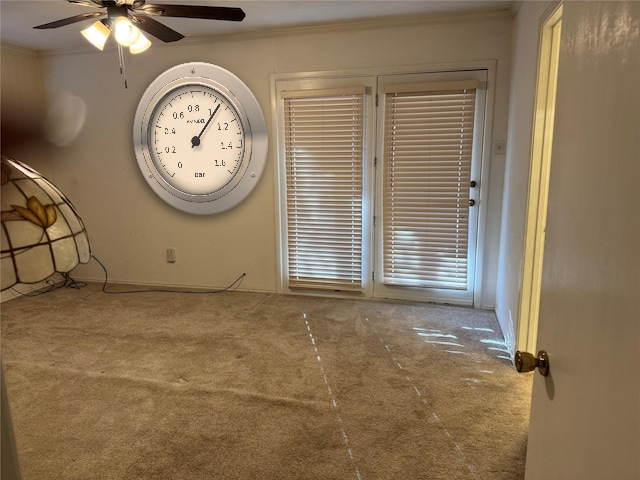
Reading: 1.05; bar
